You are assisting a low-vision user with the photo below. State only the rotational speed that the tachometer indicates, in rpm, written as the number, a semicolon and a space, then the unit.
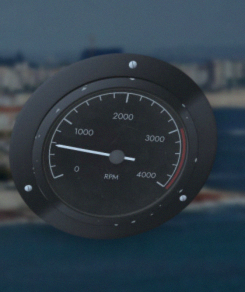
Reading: 600; rpm
